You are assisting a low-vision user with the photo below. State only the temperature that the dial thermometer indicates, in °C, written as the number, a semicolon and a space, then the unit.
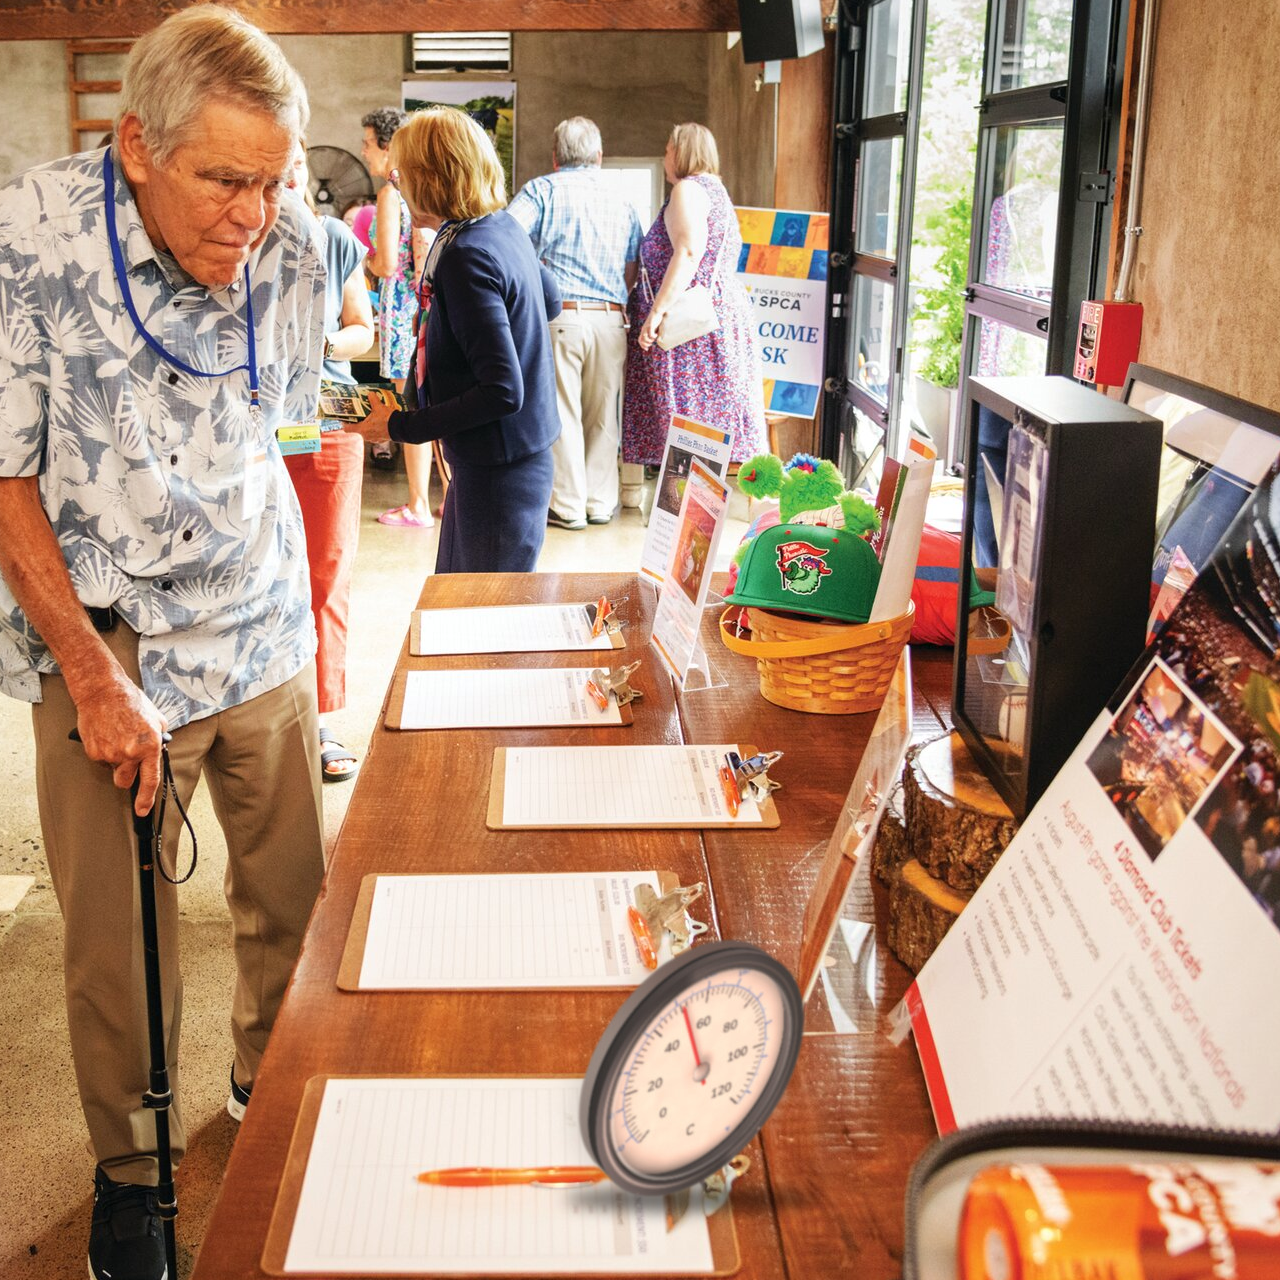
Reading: 50; °C
